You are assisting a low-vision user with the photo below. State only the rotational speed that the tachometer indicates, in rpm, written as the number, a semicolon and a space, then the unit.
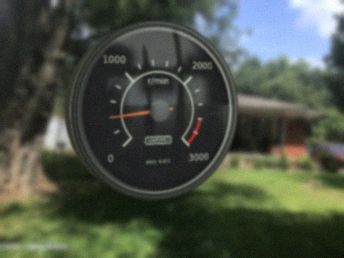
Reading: 400; rpm
